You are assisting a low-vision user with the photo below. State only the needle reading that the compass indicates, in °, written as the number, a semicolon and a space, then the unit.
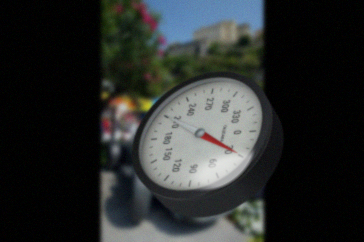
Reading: 30; °
